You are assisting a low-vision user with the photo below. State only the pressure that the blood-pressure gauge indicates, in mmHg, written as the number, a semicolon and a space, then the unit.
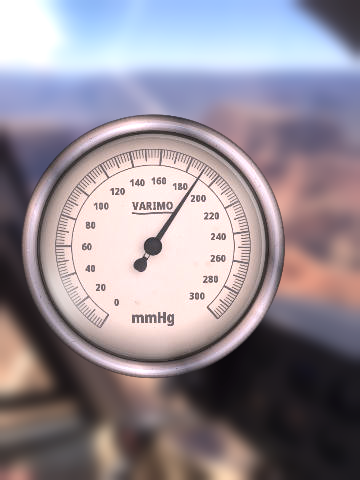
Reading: 190; mmHg
